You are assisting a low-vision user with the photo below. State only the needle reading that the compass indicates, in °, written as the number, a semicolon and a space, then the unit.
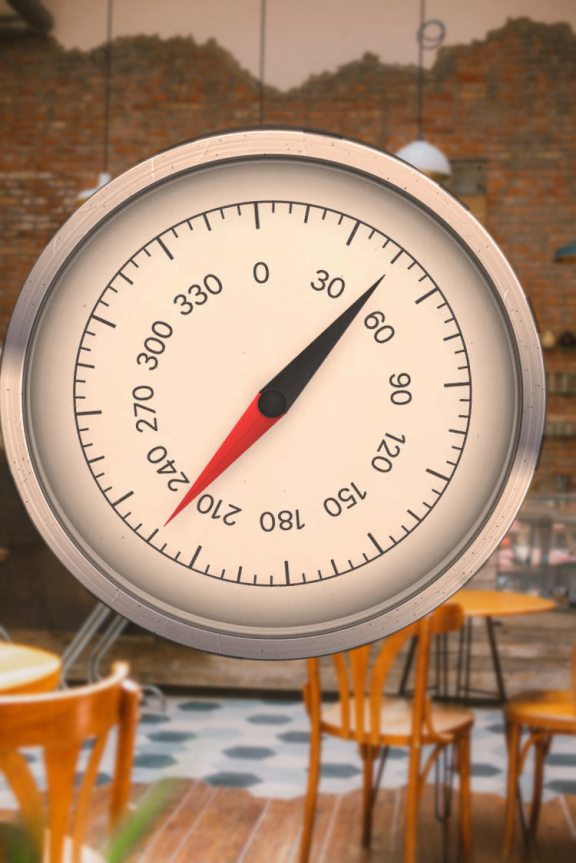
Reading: 225; °
